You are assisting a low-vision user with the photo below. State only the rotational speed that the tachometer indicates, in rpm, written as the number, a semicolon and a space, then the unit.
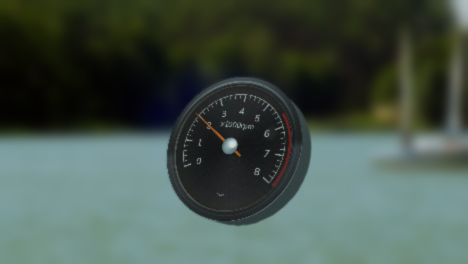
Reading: 2000; rpm
